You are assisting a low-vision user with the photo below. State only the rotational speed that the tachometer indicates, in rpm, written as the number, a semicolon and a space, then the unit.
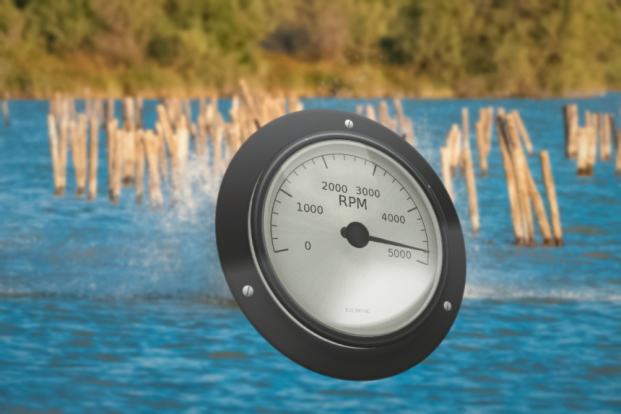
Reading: 4800; rpm
